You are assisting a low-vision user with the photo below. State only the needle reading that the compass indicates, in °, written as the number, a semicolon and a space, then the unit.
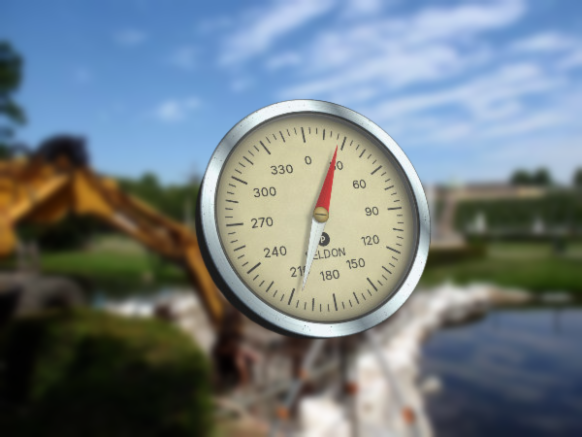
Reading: 25; °
